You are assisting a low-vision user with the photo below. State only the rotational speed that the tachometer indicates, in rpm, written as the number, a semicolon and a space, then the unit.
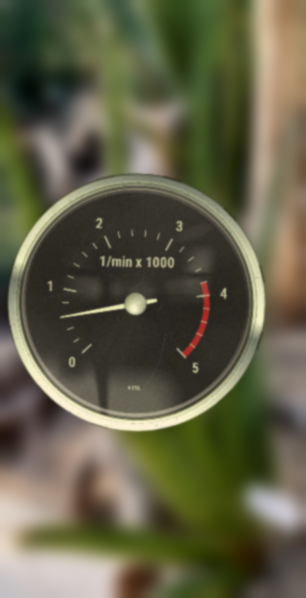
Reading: 600; rpm
